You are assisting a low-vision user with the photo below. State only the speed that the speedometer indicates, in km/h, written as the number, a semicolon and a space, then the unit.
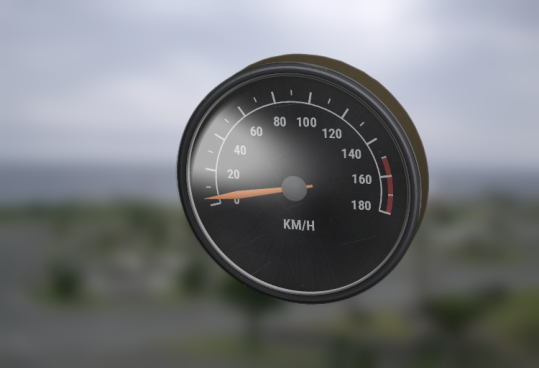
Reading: 5; km/h
